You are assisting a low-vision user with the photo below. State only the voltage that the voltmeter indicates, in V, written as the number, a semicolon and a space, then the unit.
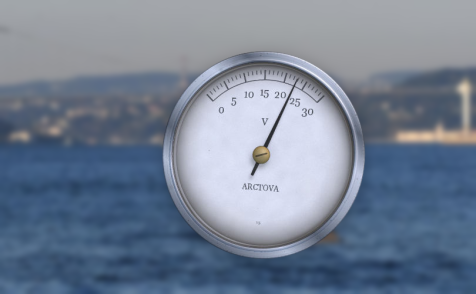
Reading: 23; V
